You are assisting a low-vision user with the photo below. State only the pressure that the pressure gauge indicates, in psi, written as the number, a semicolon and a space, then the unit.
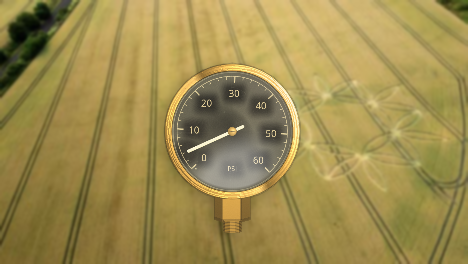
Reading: 4; psi
